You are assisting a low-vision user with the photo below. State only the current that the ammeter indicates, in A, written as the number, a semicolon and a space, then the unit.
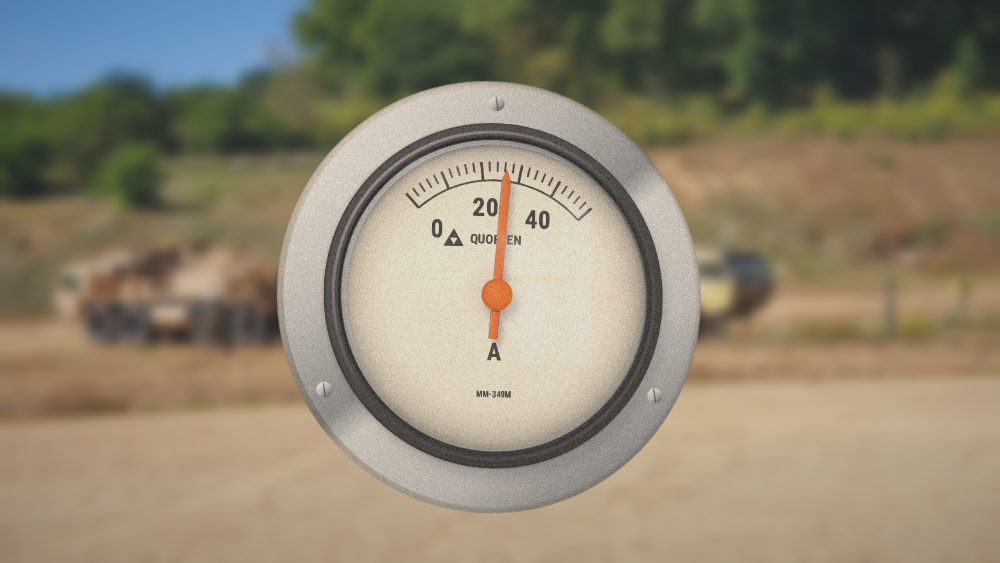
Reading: 26; A
